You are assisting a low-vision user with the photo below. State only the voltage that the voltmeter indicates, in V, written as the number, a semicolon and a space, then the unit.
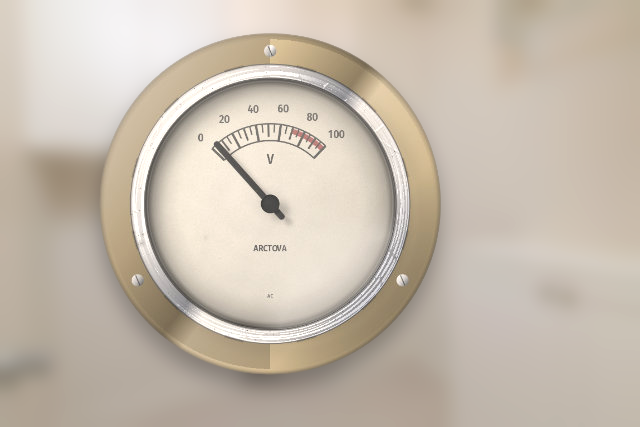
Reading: 5; V
